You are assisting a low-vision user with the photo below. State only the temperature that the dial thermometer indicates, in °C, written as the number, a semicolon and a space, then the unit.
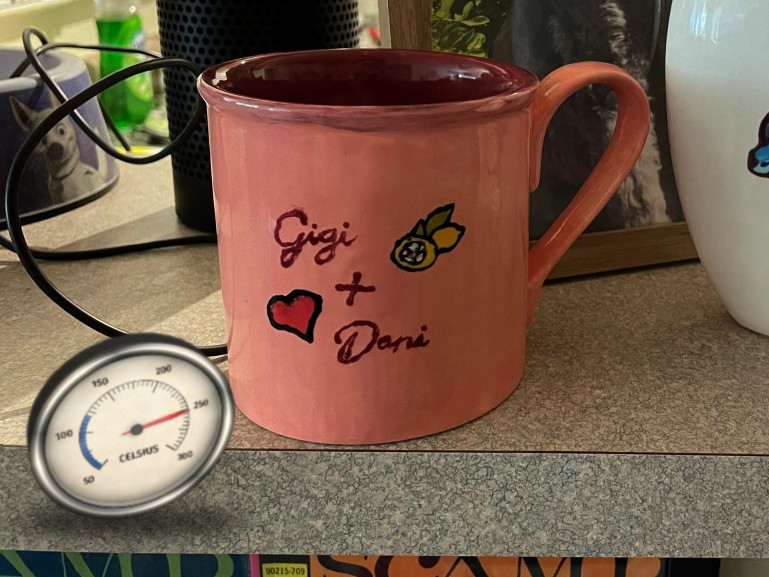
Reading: 250; °C
